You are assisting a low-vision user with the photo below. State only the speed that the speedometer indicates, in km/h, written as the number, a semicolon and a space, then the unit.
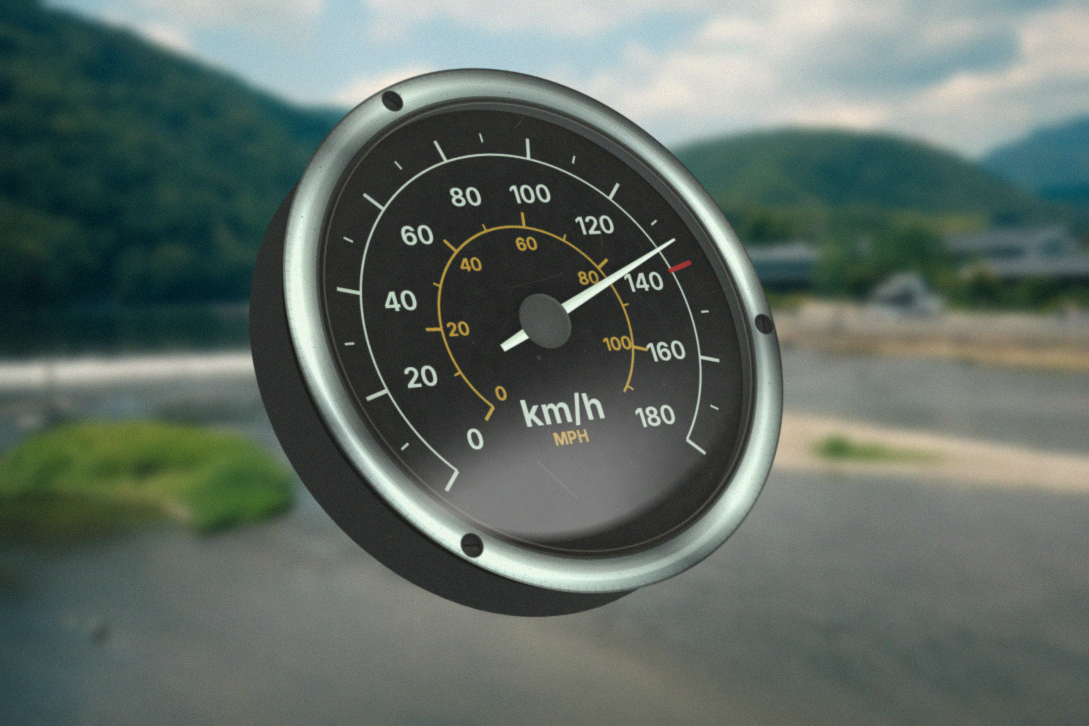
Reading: 135; km/h
